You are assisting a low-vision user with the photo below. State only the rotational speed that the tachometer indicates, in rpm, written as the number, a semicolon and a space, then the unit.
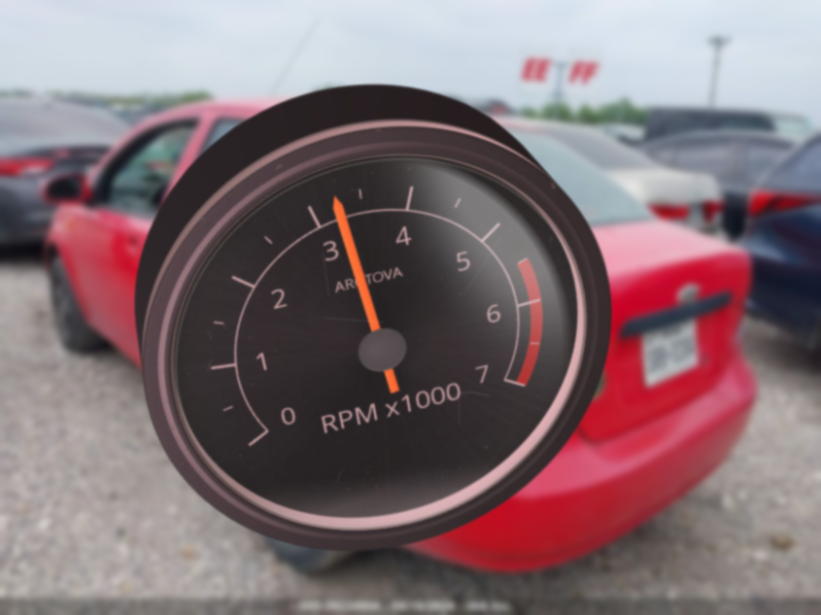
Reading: 3250; rpm
